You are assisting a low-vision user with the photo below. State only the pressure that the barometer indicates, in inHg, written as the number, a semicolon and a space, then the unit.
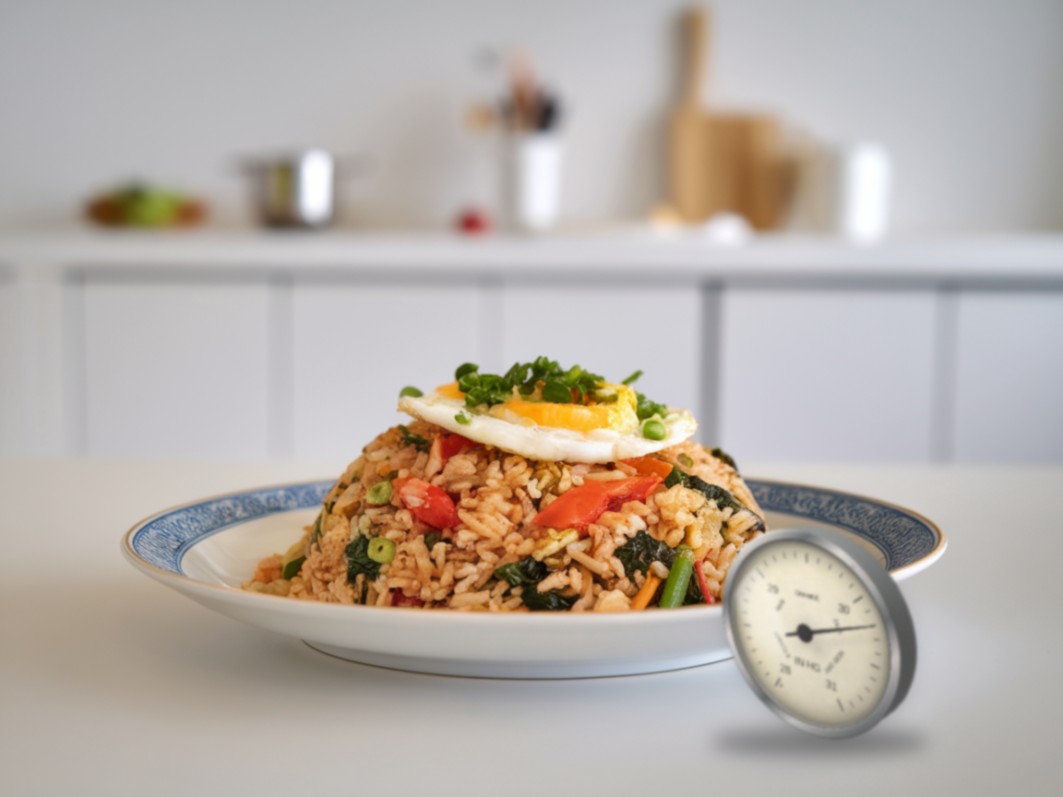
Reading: 30.2; inHg
